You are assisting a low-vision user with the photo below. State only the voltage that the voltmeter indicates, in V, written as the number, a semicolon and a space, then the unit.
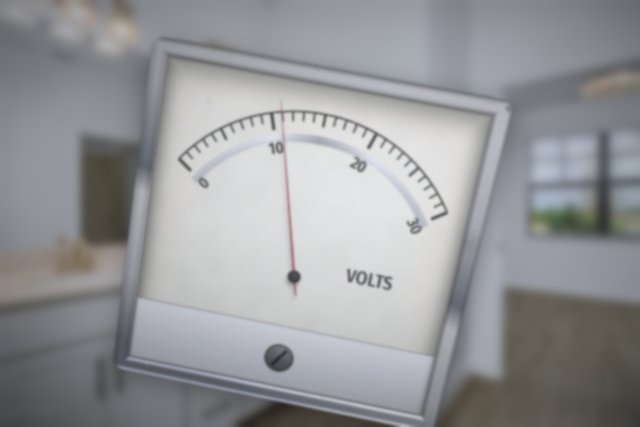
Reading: 11; V
